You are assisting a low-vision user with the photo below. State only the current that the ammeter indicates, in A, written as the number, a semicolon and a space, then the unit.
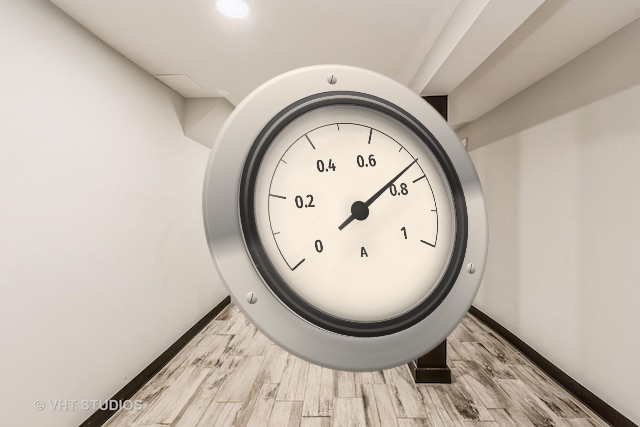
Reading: 0.75; A
